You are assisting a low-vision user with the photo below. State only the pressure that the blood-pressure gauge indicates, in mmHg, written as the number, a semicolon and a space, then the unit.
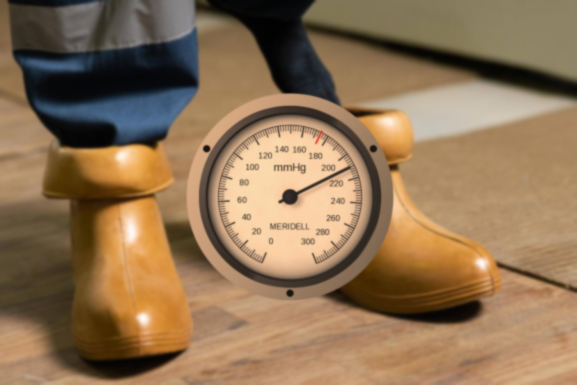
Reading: 210; mmHg
